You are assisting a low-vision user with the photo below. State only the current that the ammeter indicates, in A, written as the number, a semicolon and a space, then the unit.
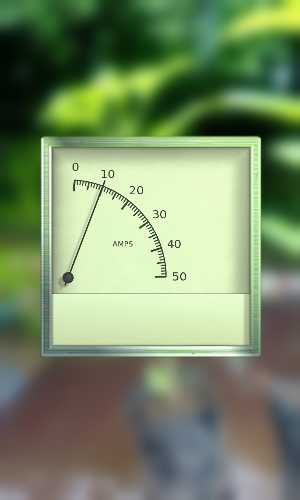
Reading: 10; A
